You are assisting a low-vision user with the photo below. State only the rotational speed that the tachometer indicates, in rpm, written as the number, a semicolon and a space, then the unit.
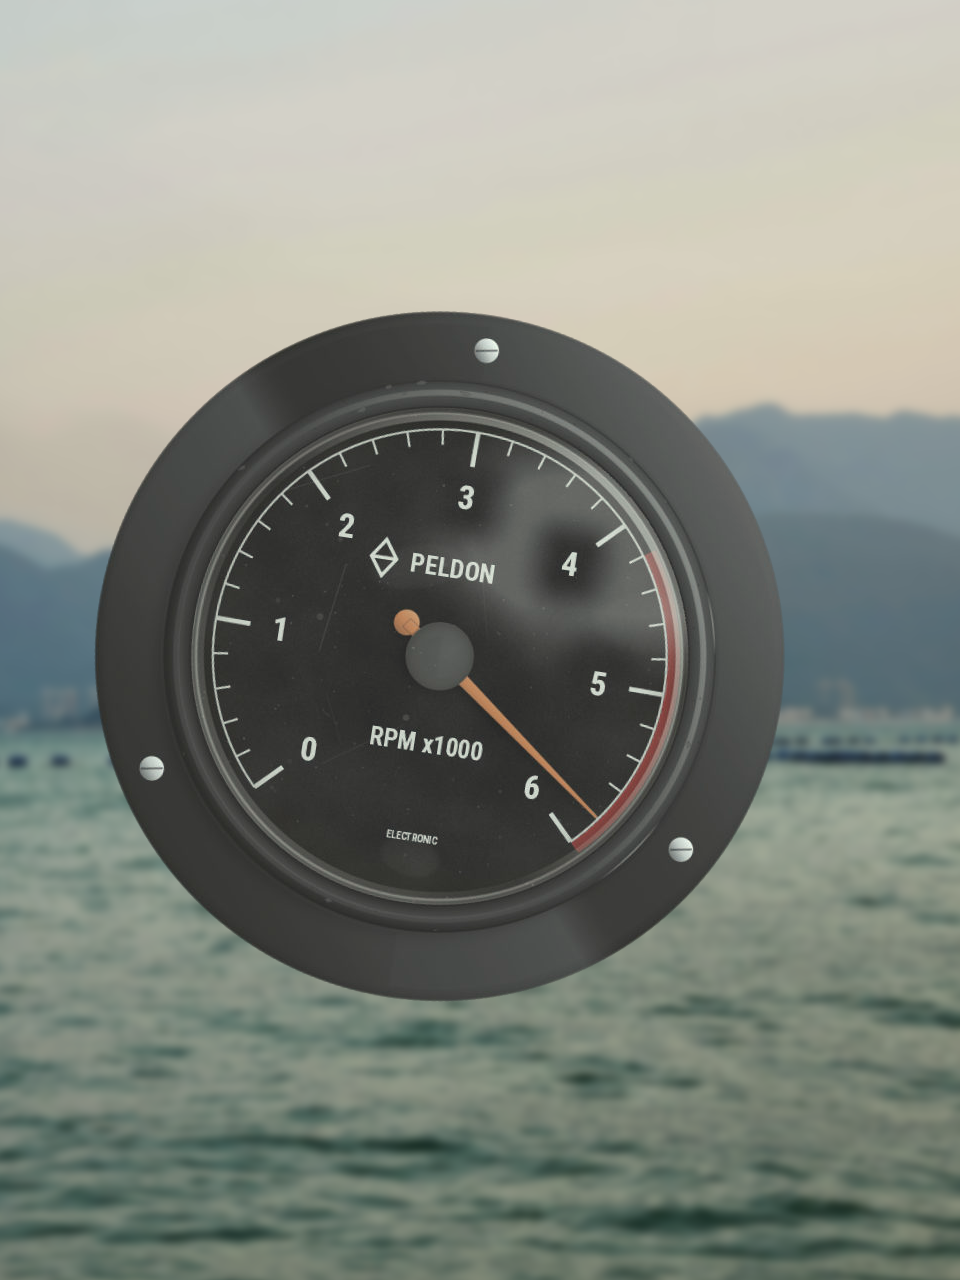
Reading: 5800; rpm
